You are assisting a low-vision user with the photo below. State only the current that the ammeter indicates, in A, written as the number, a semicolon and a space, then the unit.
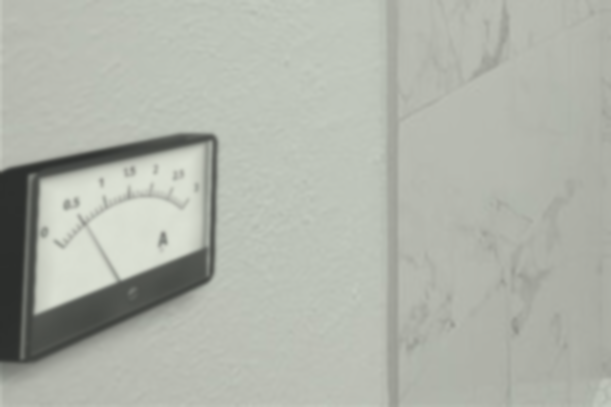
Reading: 0.5; A
